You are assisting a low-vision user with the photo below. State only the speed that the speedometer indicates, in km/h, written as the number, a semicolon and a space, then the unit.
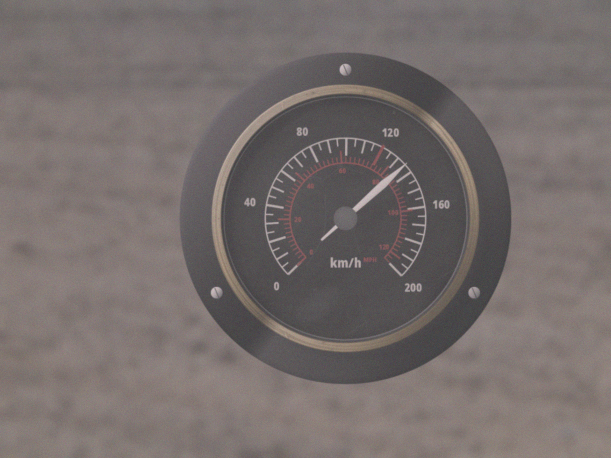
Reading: 135; km/h
